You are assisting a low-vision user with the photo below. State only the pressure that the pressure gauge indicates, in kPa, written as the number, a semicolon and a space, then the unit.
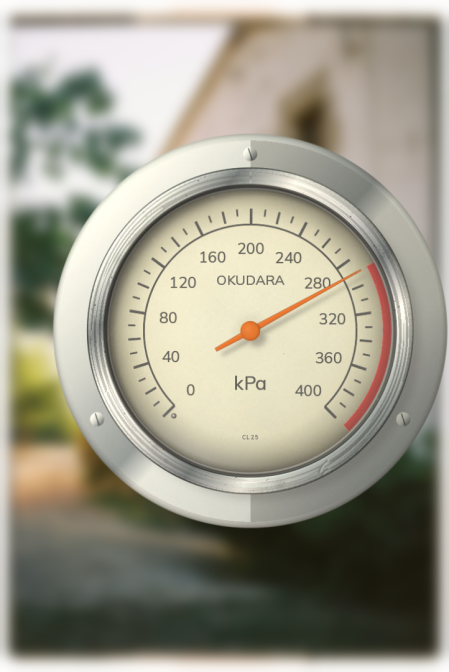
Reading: 290; kPa
